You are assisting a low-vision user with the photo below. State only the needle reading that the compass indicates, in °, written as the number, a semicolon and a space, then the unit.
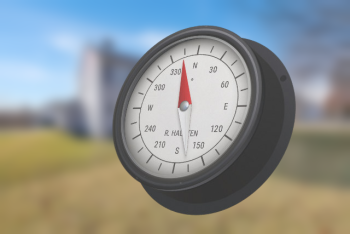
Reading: 345; °
